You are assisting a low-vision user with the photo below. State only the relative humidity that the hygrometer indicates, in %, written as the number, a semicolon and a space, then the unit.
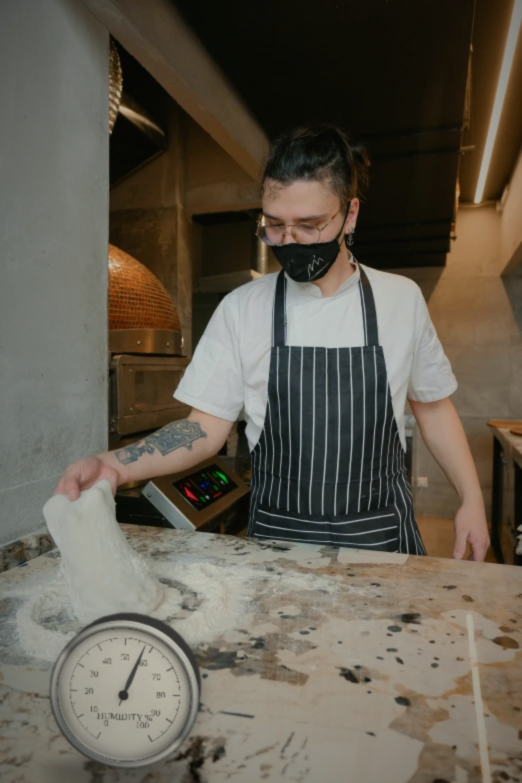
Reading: 57.5; %
